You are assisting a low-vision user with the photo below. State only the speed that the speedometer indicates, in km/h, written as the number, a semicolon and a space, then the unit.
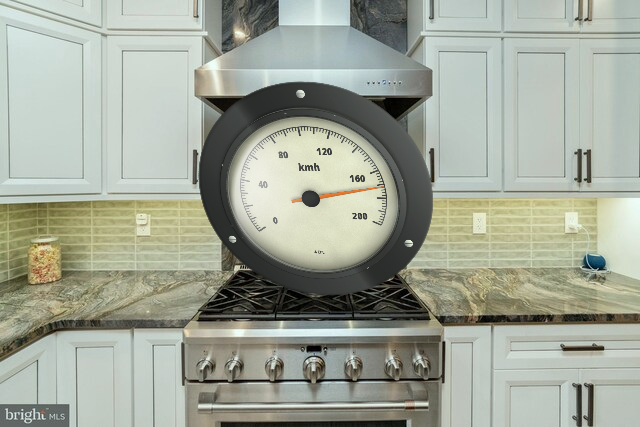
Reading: 170; km/h
